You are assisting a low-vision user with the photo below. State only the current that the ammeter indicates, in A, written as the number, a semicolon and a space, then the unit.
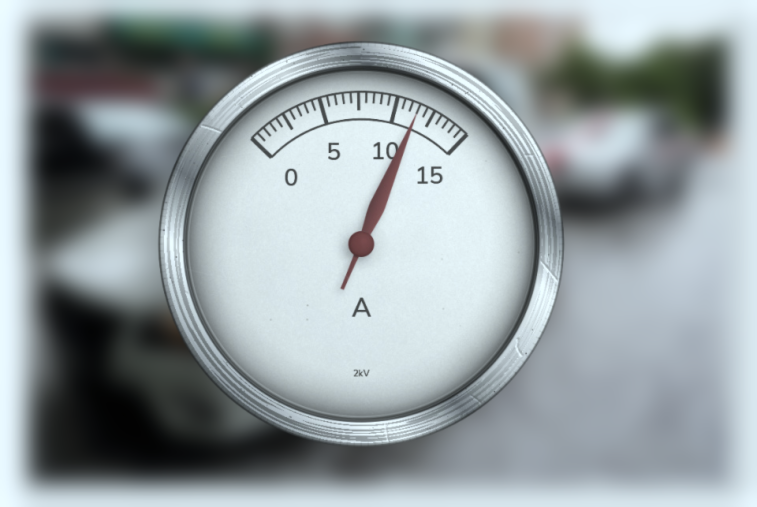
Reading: 11.5; A
